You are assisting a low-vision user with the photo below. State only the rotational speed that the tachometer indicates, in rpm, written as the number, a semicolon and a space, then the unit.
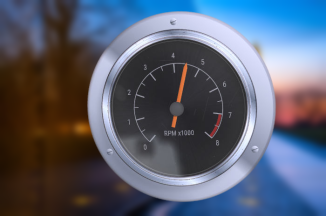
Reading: 4500; rpm
